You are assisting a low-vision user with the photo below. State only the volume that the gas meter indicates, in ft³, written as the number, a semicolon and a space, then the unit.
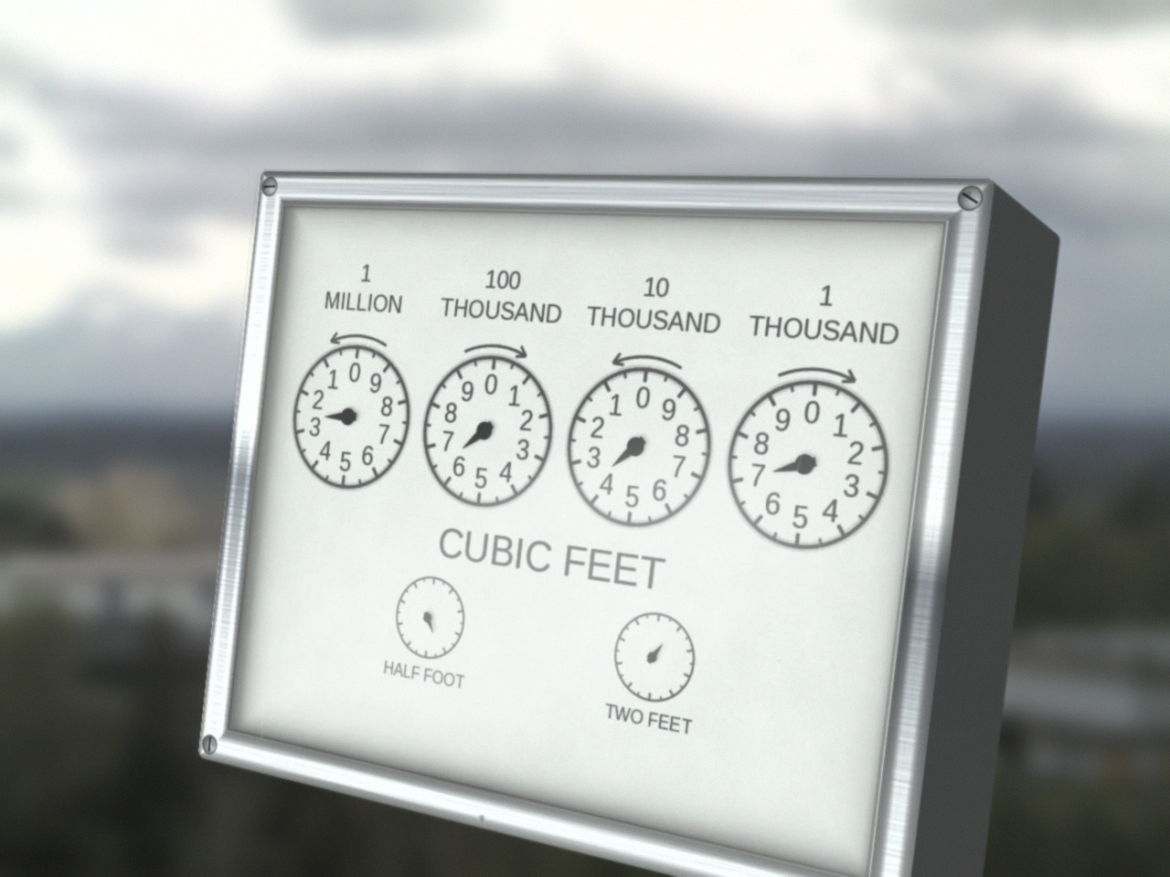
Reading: 263700; ft³
